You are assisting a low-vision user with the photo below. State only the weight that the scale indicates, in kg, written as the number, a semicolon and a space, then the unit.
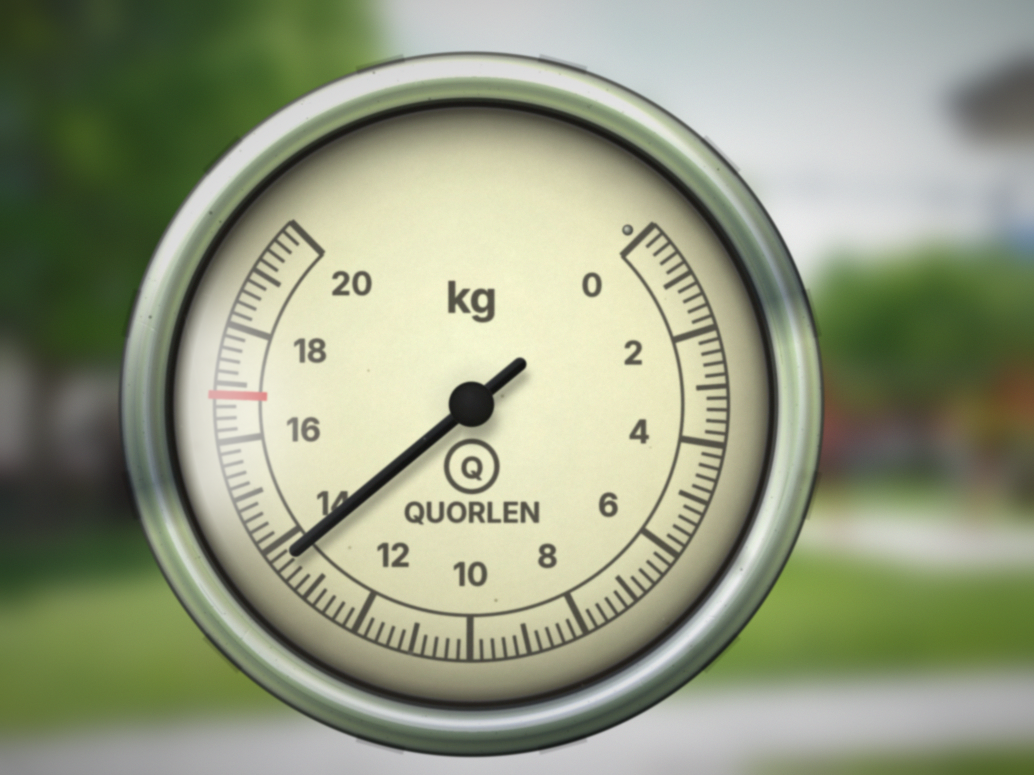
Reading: 13.7; kg
